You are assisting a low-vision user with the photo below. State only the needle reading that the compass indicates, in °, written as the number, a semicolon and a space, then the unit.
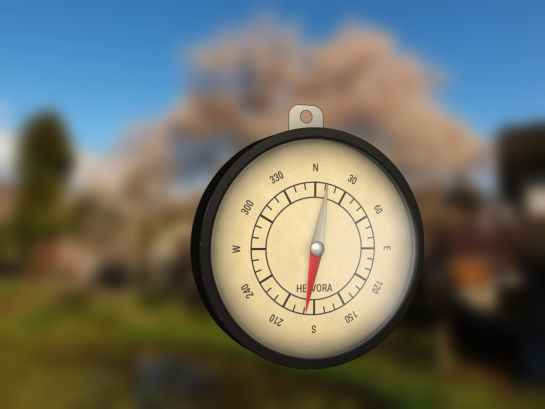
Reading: 190; °
